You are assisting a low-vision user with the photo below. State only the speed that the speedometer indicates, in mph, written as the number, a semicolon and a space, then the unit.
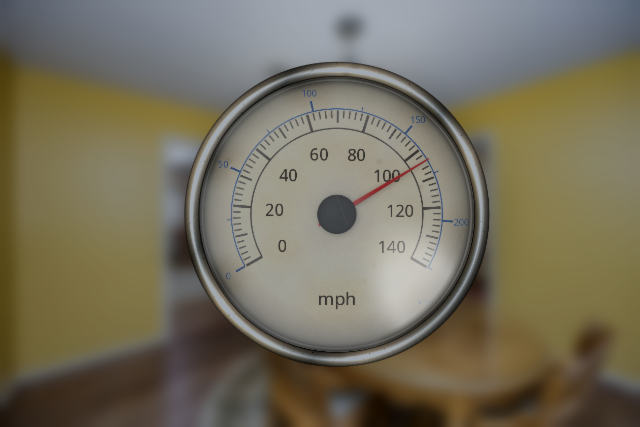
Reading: 104; mph
